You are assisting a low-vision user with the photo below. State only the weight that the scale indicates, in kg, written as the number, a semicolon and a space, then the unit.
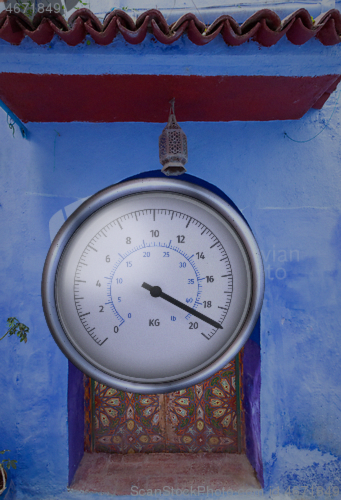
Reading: 19; kg
